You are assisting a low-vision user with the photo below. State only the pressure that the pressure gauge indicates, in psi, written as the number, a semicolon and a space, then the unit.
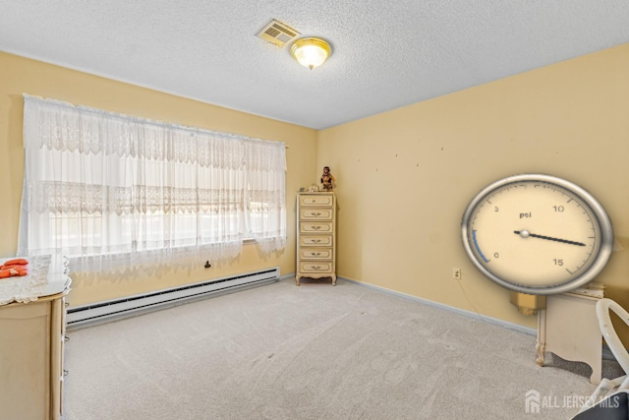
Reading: 13; psi
